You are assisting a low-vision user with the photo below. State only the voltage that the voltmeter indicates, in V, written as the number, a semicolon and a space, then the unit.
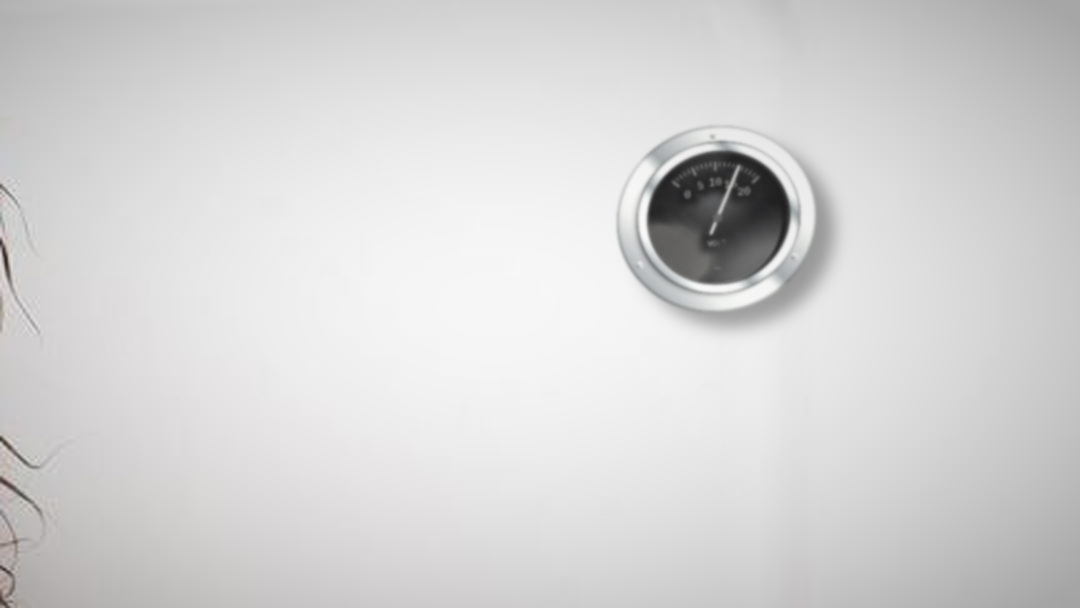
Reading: 15; V
